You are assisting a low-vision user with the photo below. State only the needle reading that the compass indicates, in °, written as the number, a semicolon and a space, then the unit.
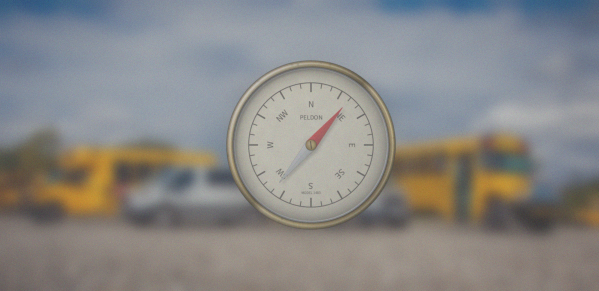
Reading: 40; °
